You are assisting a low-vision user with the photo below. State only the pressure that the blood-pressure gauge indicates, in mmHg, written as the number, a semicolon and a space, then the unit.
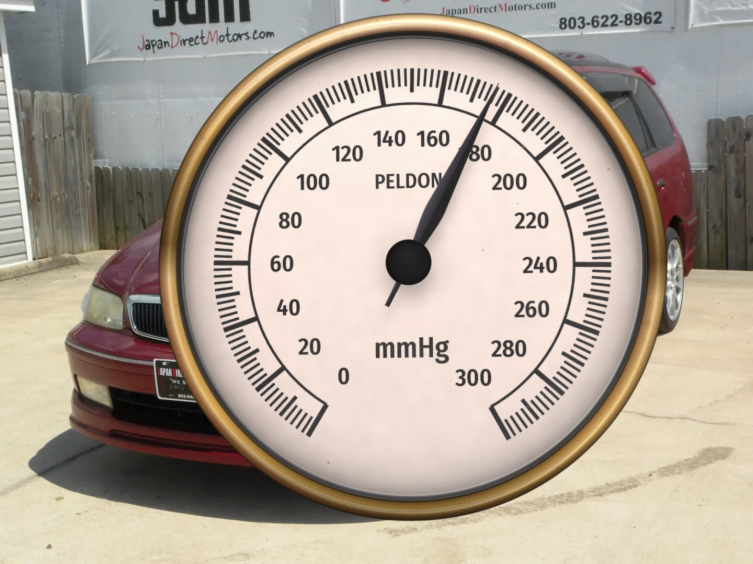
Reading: 176; mmHg
